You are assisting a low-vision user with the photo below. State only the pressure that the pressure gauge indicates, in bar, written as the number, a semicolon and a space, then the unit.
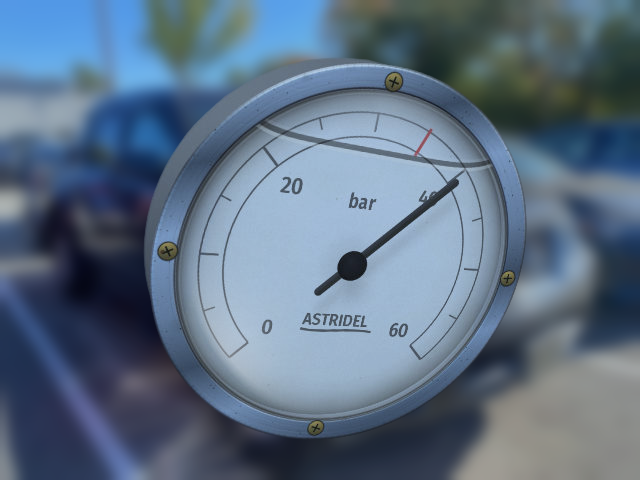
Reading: 40; bar
